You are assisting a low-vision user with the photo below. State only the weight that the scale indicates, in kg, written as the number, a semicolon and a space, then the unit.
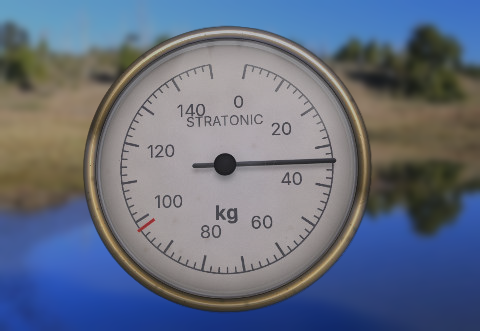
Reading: 34; kg
